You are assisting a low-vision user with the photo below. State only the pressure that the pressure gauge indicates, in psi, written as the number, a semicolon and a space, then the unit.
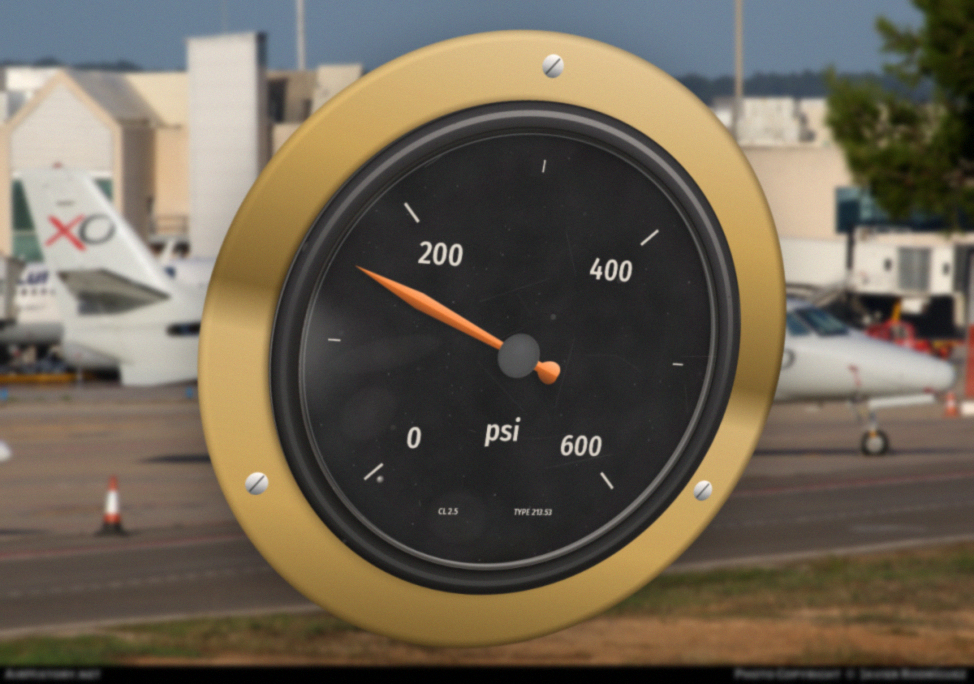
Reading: 150; psi
